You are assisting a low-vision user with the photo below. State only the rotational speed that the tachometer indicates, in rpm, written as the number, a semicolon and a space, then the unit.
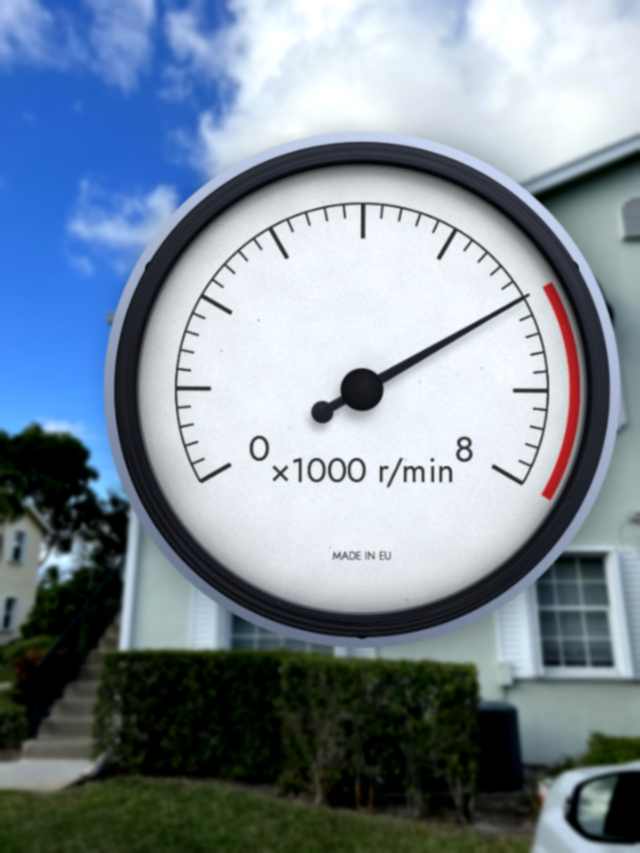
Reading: 6000; rpm
